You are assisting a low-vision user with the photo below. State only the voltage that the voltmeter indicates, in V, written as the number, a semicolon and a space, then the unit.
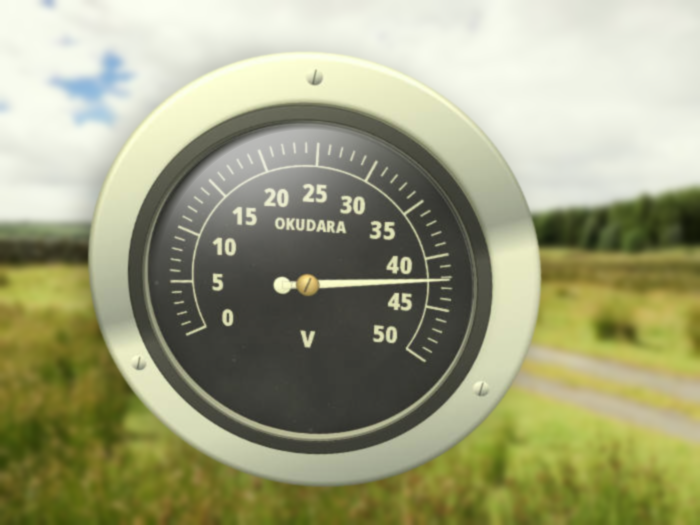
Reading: 42; V
